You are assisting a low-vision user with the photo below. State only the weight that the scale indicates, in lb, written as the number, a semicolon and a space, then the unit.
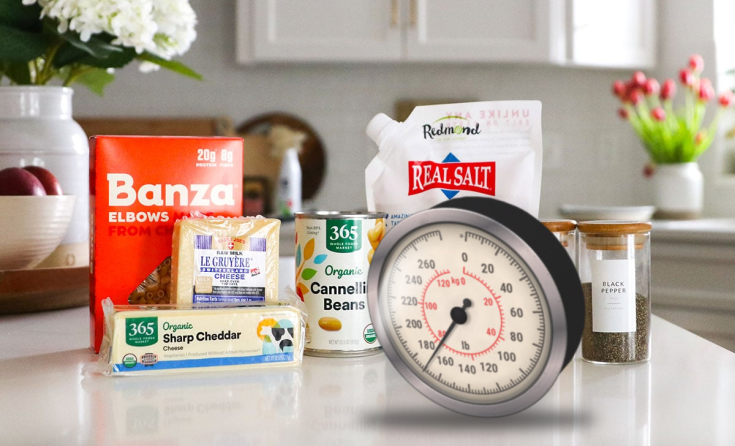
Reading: 170; lb
